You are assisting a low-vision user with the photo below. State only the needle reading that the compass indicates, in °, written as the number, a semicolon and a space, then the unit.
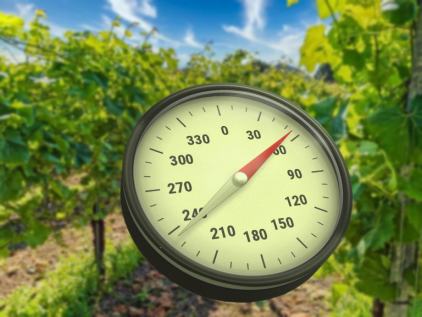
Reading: 55; °
